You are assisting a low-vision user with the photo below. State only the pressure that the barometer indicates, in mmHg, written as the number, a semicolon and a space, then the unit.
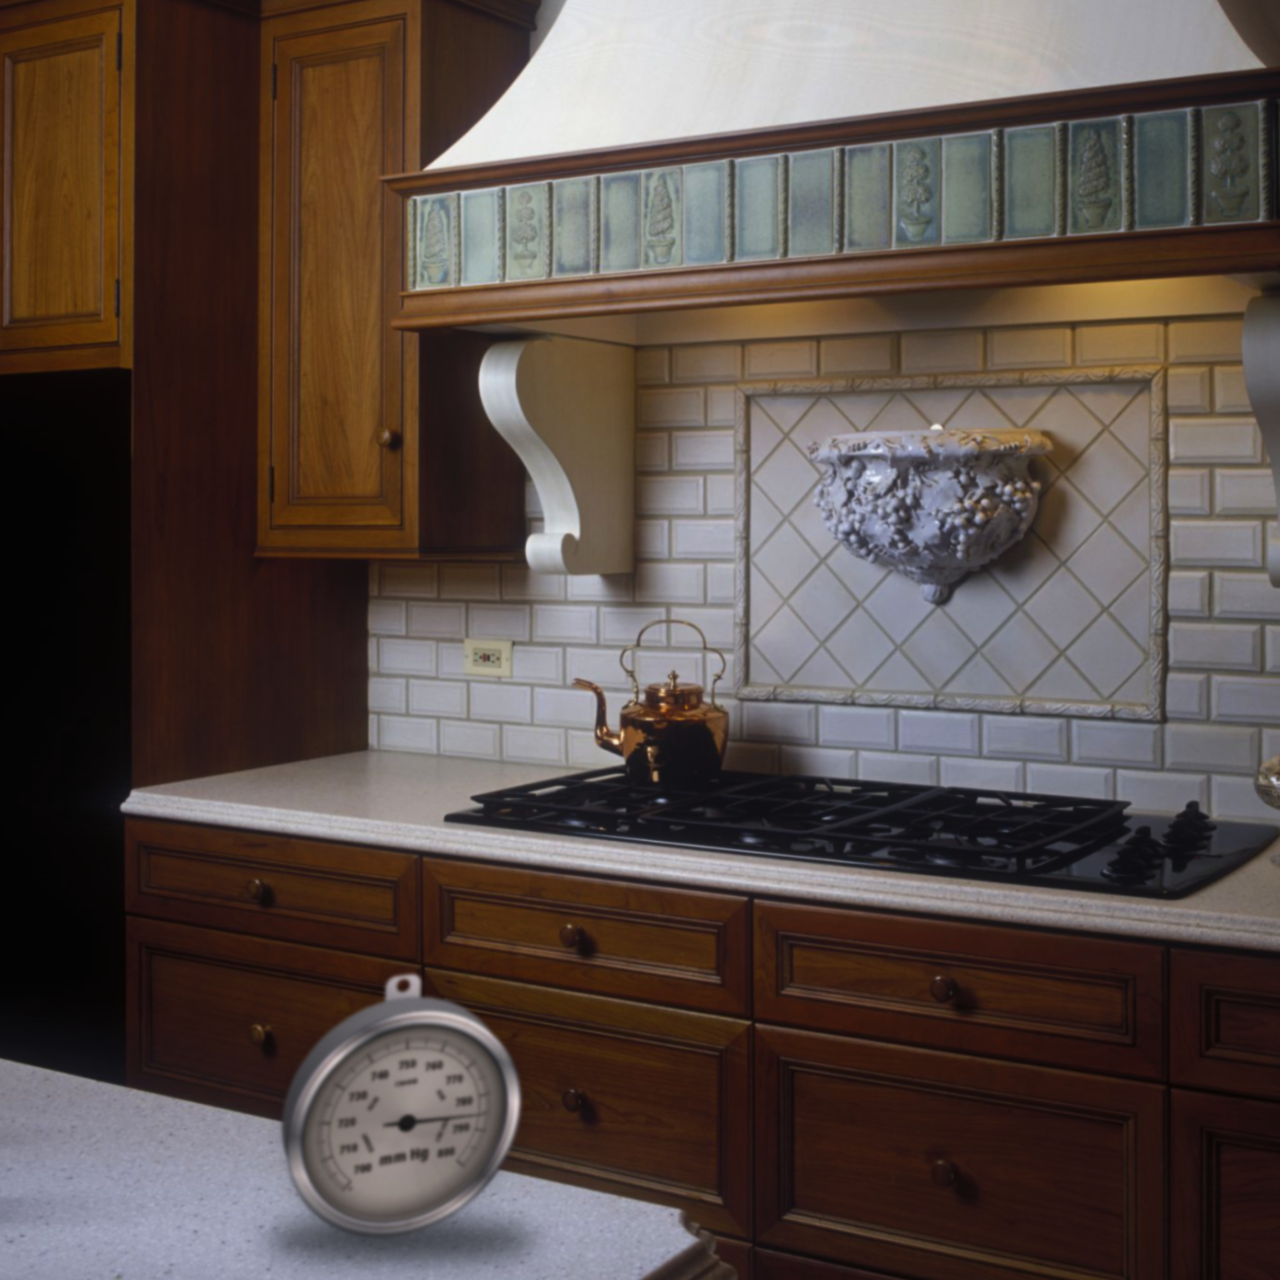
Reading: 785; mmHg
